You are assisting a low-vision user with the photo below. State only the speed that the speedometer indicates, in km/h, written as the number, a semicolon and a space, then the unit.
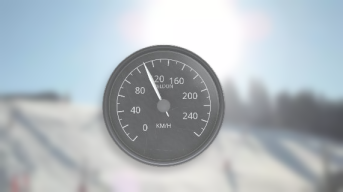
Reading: 110; km/h
